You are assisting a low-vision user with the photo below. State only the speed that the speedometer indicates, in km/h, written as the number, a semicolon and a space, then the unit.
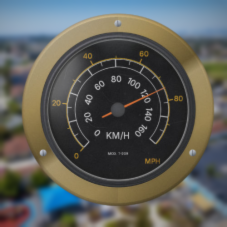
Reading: 120; km/h
